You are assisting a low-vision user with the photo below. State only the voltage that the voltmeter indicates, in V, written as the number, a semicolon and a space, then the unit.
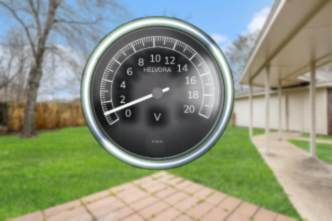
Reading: 1; V
